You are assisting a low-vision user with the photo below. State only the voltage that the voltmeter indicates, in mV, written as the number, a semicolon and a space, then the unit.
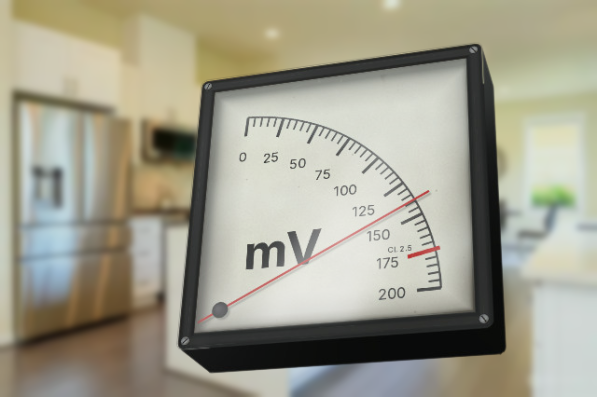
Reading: 140; mV
